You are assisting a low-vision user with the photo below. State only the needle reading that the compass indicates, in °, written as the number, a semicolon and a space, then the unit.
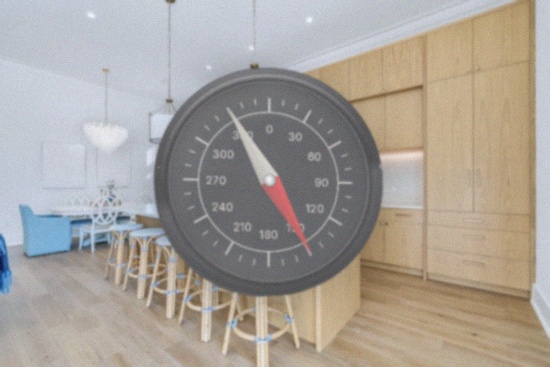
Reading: 150; °
